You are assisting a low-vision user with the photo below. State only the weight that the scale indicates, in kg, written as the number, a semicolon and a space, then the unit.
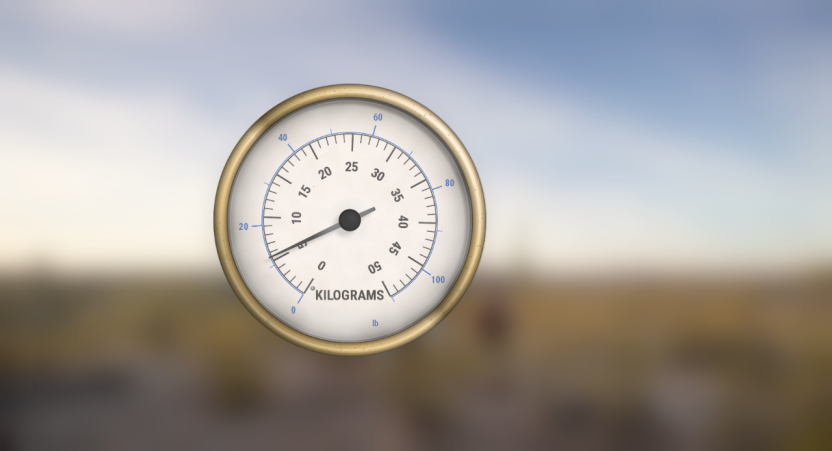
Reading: 5.5; kg
